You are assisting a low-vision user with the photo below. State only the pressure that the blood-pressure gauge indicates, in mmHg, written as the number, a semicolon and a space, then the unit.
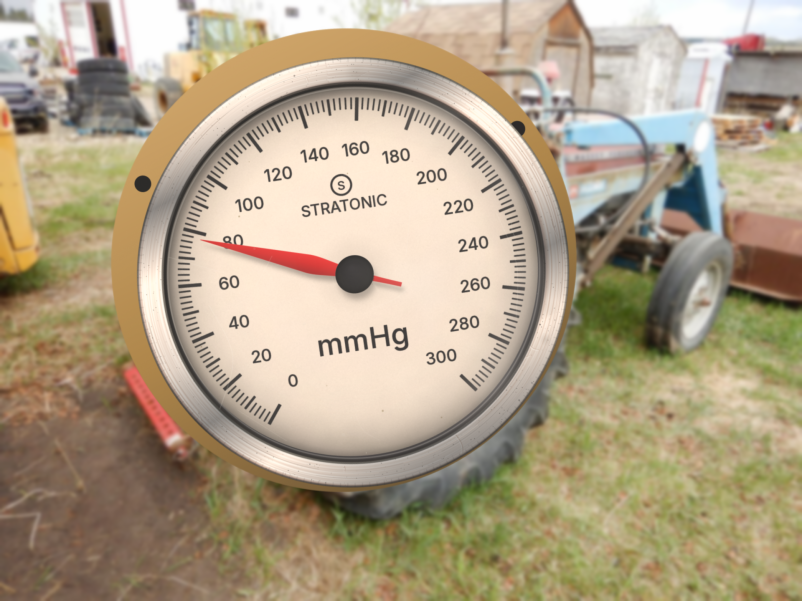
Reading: 78; mmHg
